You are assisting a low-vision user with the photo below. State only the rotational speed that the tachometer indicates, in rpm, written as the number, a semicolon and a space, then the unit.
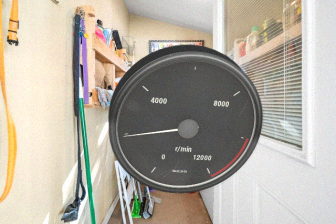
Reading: 2000; rpm
